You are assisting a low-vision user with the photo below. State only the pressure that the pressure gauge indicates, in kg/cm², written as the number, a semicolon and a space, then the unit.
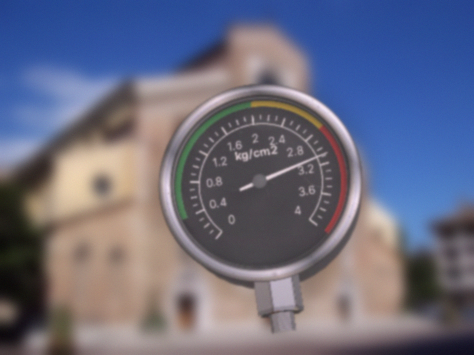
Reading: 3.1; kg/cm²
